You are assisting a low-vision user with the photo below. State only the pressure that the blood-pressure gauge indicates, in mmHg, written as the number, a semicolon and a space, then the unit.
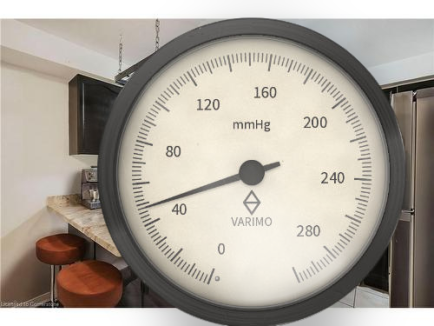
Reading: 48; mmHg
